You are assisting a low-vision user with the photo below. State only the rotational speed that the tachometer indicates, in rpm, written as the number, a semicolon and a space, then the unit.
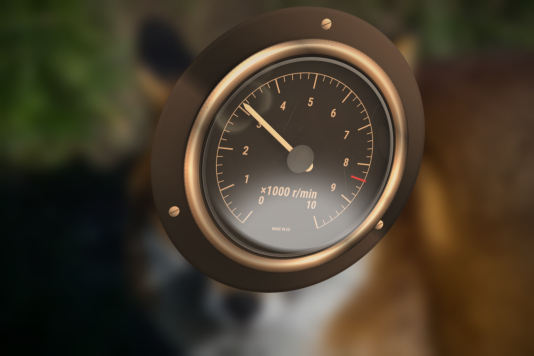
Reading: 3100; rpm
